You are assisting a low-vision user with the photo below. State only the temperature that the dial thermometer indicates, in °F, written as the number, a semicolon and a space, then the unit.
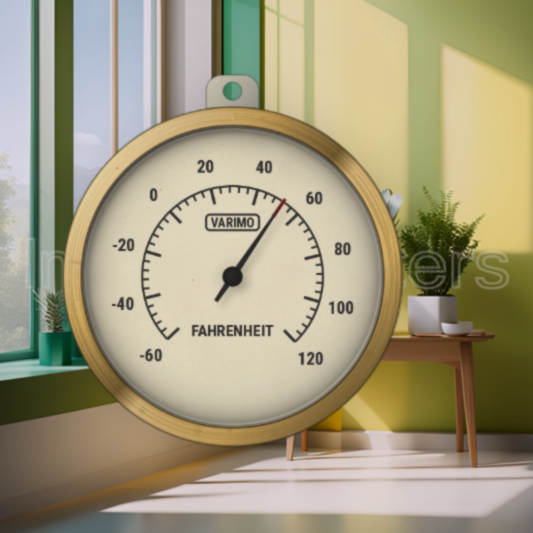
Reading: 52; °F
